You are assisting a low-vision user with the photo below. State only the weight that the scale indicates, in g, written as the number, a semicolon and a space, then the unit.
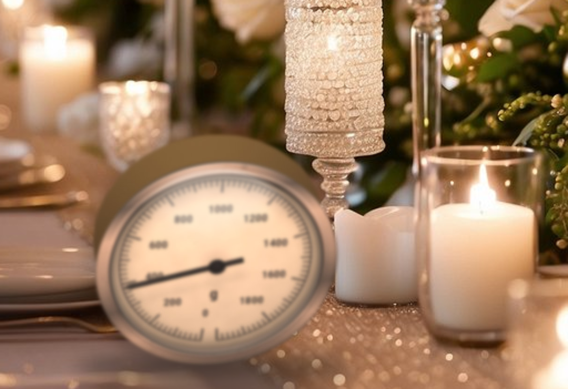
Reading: 400; g
